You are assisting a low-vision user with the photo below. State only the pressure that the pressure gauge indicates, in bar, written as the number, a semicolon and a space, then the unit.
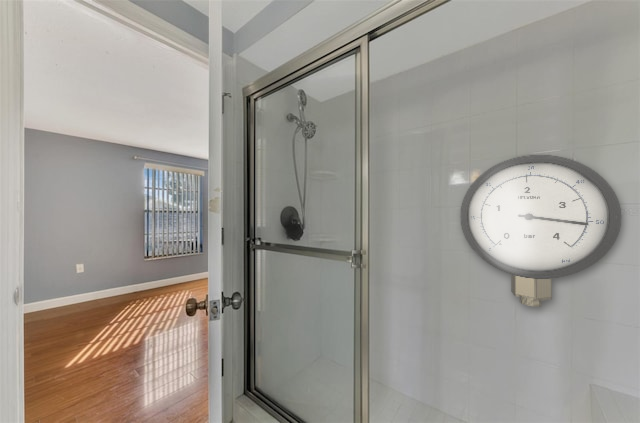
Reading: 3.5; bar
